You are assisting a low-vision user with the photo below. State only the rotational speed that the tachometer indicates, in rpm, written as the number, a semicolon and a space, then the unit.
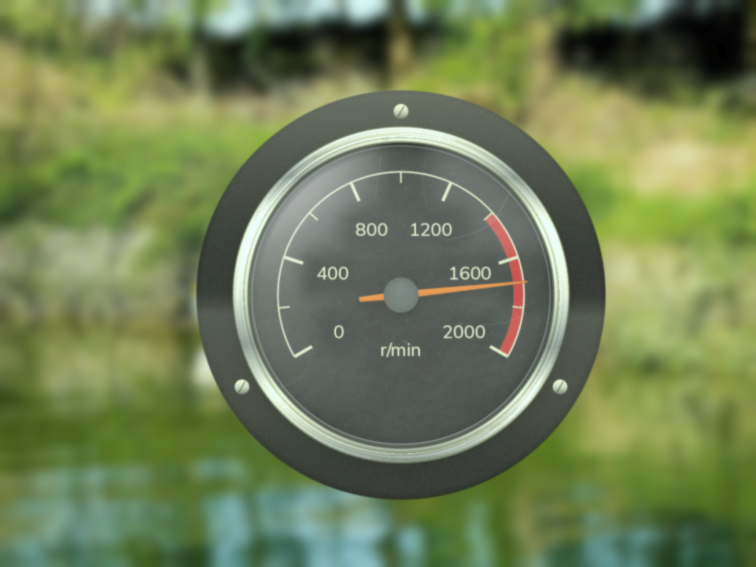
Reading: 1700; rpm
